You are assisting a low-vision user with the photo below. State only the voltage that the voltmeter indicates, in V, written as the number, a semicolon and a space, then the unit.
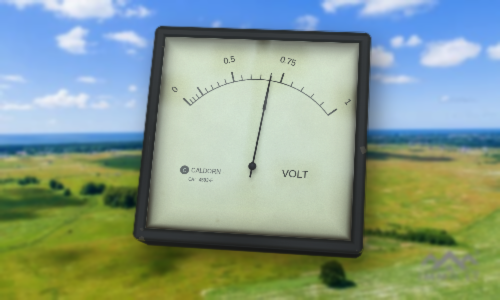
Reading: 0.7; V
